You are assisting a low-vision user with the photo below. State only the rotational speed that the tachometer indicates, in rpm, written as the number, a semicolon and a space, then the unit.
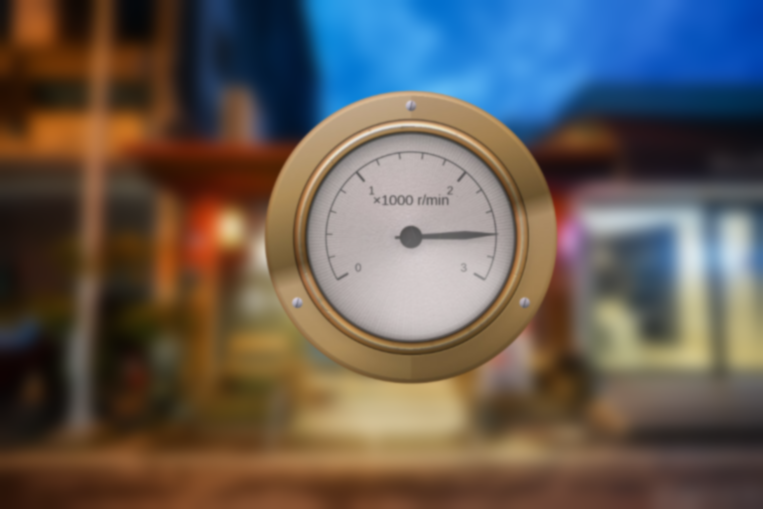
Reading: 2600; rpm
